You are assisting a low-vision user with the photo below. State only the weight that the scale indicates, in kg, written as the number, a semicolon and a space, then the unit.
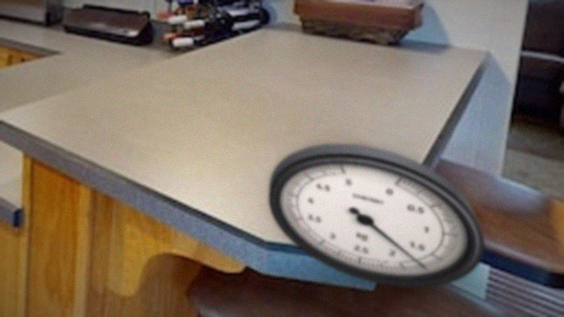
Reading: 1.75; kg
